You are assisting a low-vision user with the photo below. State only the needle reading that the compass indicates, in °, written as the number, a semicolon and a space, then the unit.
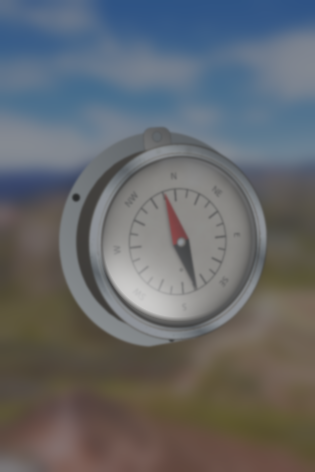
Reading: 345; °
